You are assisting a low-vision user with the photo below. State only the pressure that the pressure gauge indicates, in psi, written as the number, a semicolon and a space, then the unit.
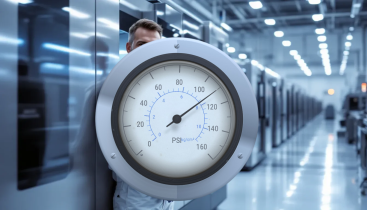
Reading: 110; psi
